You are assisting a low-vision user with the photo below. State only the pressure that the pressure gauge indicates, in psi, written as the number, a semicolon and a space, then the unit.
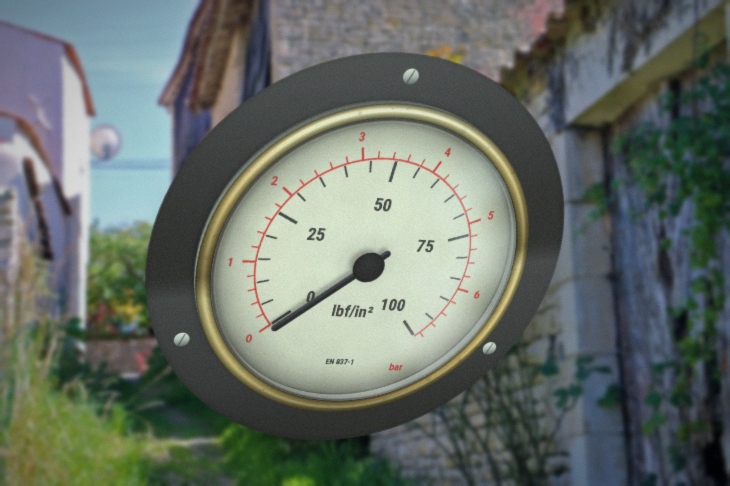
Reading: 0; psi
